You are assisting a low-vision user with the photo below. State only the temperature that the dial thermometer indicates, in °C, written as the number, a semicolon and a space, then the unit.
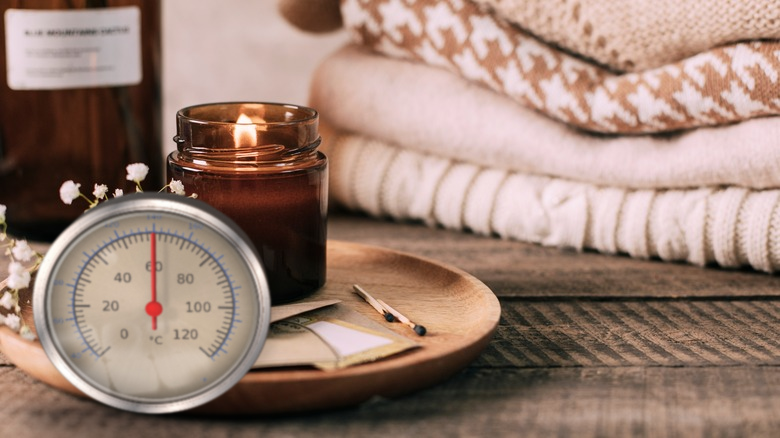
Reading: 60; °C
